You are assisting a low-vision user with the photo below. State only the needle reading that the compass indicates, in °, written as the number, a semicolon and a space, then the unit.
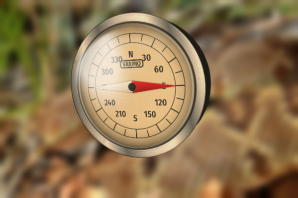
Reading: 90; °
